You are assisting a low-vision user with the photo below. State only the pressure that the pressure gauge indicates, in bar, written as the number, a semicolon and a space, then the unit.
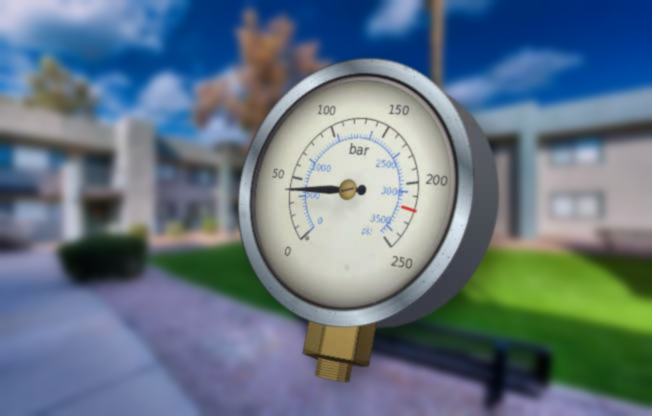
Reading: 40; bar
